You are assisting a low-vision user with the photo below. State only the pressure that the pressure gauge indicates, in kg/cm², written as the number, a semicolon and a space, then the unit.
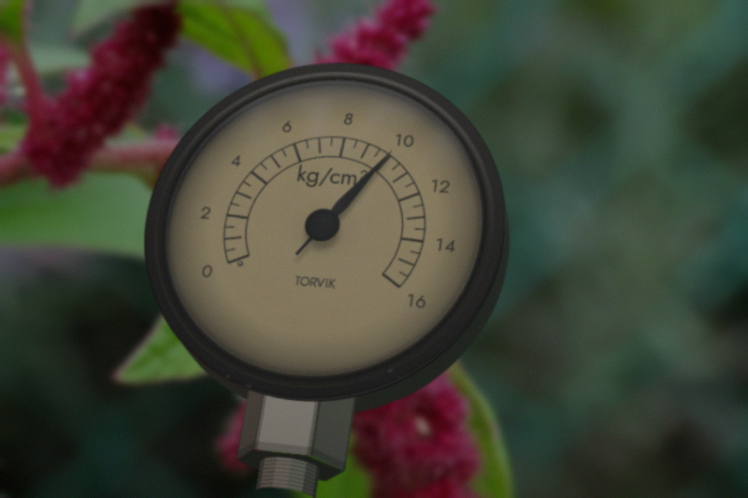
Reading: 10; kg/cm²
